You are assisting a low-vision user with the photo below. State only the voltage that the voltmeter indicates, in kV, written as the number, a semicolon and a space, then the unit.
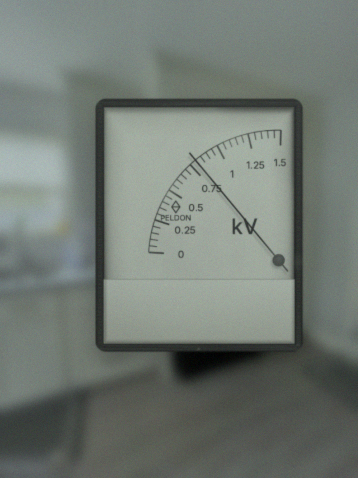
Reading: 0.8; kV
